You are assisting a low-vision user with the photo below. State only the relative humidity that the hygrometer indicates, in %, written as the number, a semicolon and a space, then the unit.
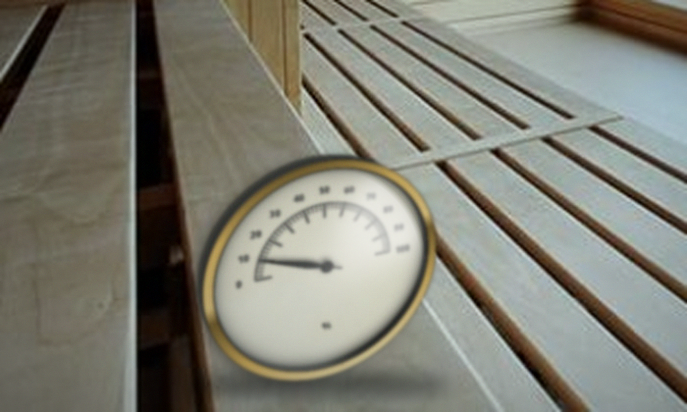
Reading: 10; %
